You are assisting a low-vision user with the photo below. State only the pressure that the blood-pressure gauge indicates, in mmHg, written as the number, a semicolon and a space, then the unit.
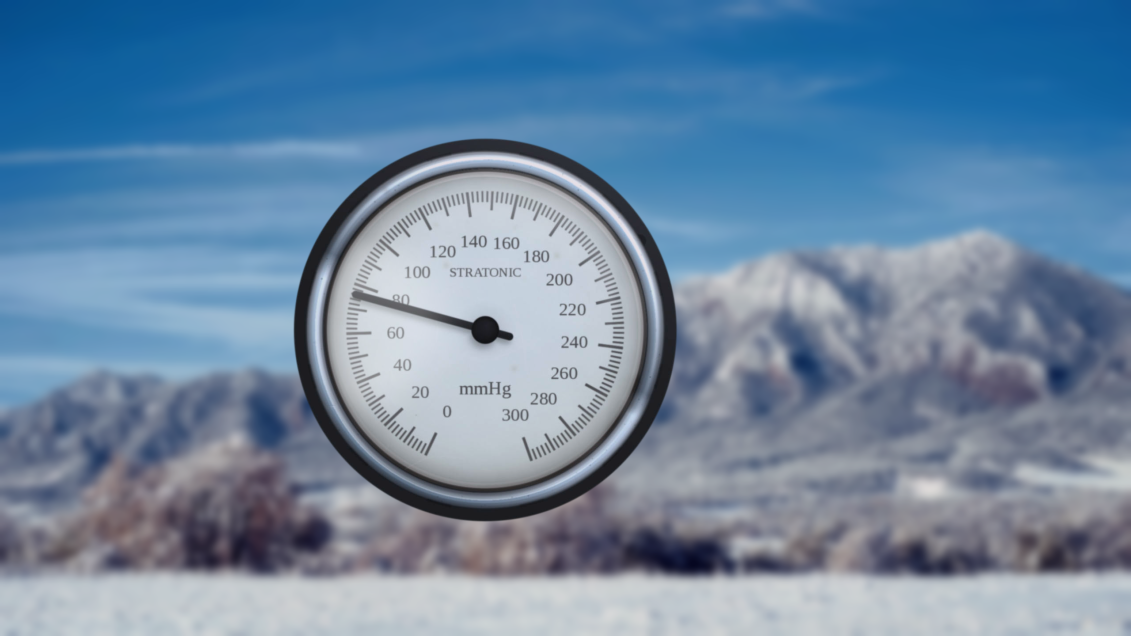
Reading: 76; mmHg
